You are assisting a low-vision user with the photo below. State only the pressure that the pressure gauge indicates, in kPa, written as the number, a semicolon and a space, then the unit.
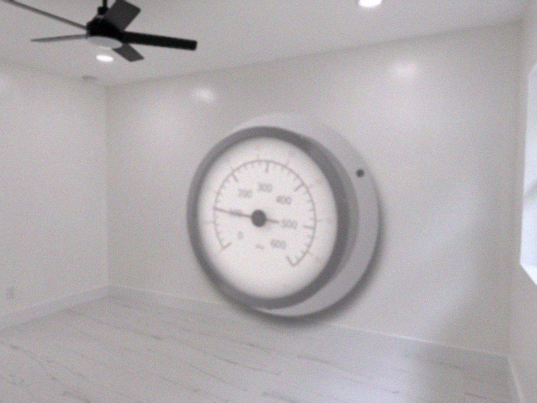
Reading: 100; kPa
